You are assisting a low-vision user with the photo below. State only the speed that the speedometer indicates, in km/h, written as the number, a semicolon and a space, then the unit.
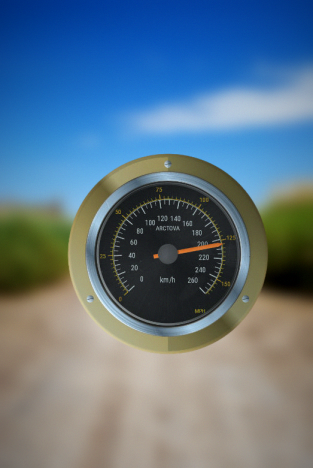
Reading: 205; km/h
